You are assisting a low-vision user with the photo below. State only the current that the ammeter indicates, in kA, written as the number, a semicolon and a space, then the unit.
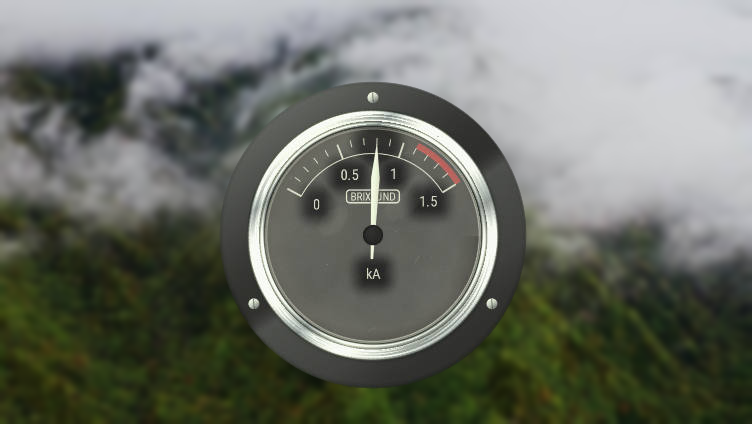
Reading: 0.8; kA
